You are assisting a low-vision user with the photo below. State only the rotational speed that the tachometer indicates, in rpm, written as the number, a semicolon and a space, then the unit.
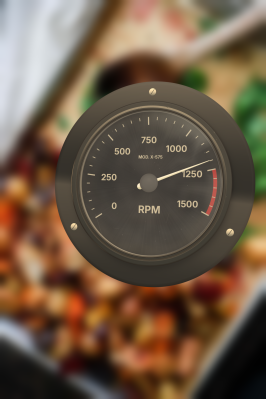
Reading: 1200; rpm
